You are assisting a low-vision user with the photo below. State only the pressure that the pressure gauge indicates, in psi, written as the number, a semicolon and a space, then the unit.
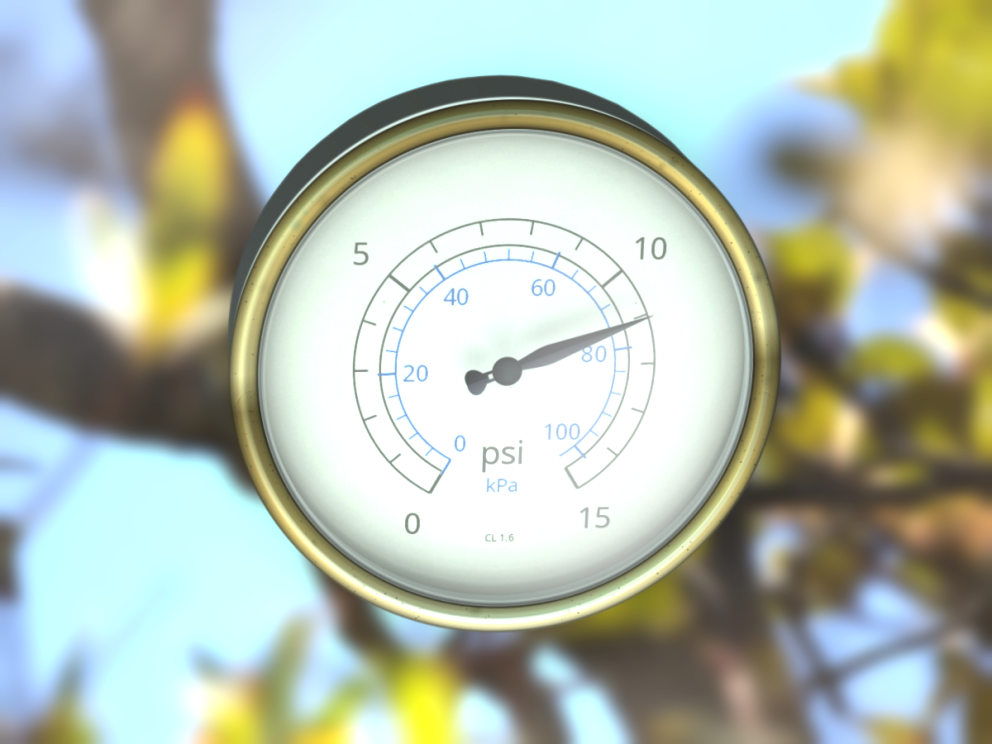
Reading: 11; psi
